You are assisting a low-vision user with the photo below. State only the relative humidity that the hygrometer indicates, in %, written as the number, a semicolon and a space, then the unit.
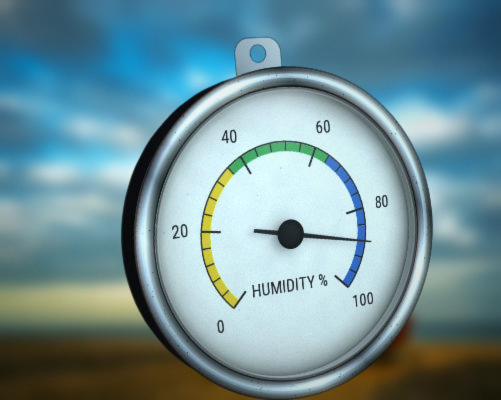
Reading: 88; %
